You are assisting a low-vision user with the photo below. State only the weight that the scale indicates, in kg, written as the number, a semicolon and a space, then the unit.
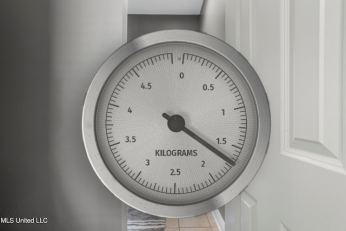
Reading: 1.7; kg
